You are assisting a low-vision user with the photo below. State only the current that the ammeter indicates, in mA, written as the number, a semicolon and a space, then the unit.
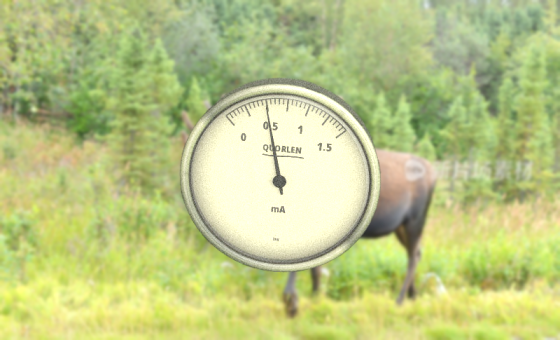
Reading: 0.5; mA
